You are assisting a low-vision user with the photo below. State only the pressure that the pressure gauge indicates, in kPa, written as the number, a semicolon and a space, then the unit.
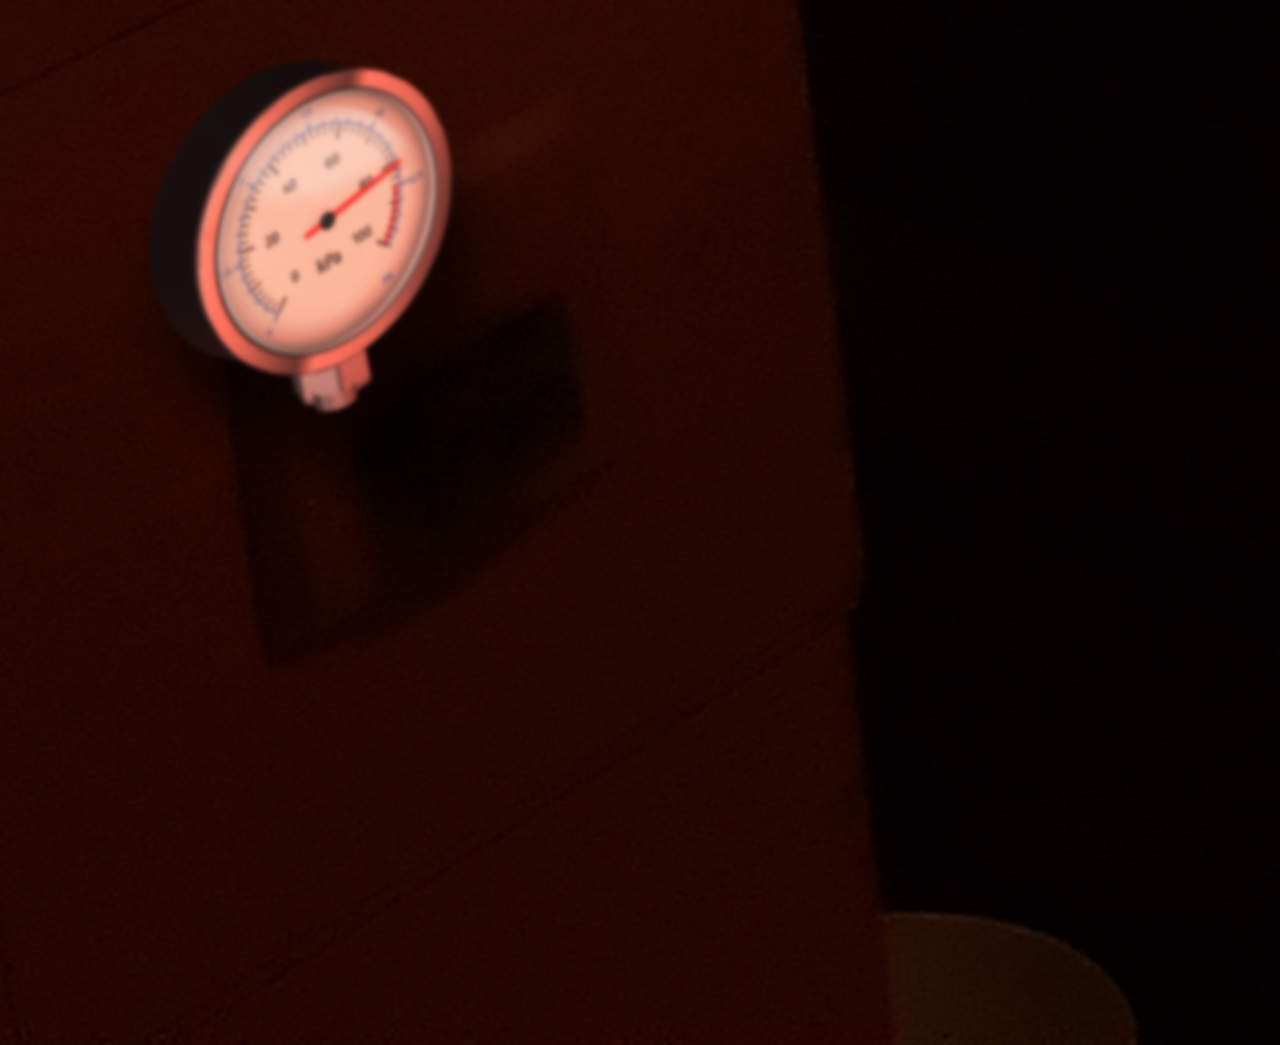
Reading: 80; kPa
